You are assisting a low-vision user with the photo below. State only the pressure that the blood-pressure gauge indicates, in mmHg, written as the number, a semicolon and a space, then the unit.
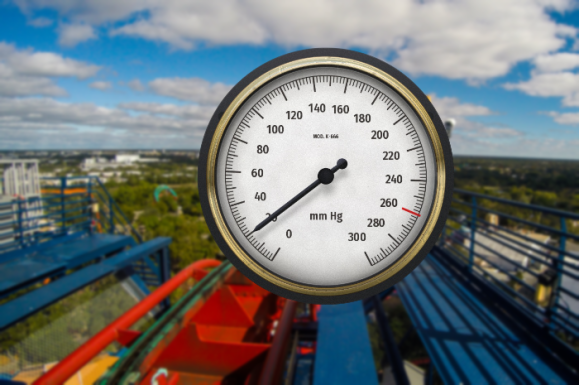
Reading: 20; mmHg
